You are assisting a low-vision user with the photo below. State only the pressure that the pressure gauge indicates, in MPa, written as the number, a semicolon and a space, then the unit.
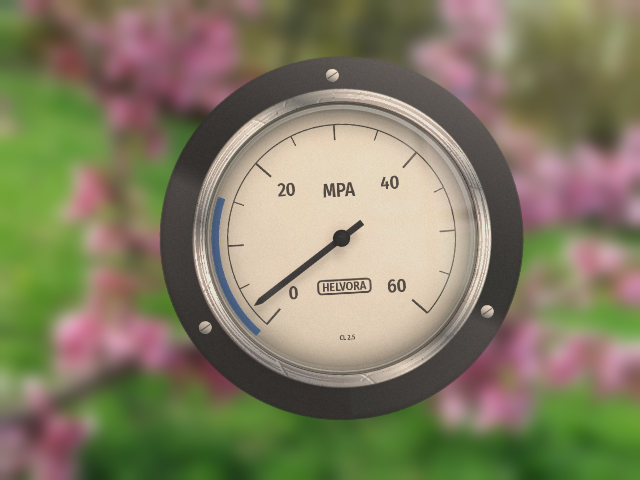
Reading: 2.5; MPa
